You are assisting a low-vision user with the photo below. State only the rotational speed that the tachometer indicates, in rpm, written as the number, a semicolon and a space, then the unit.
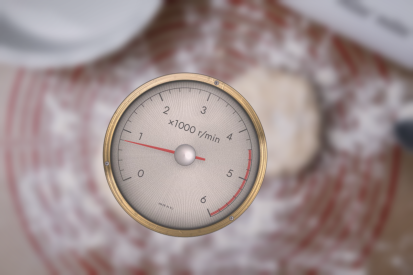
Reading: 800; rpm
